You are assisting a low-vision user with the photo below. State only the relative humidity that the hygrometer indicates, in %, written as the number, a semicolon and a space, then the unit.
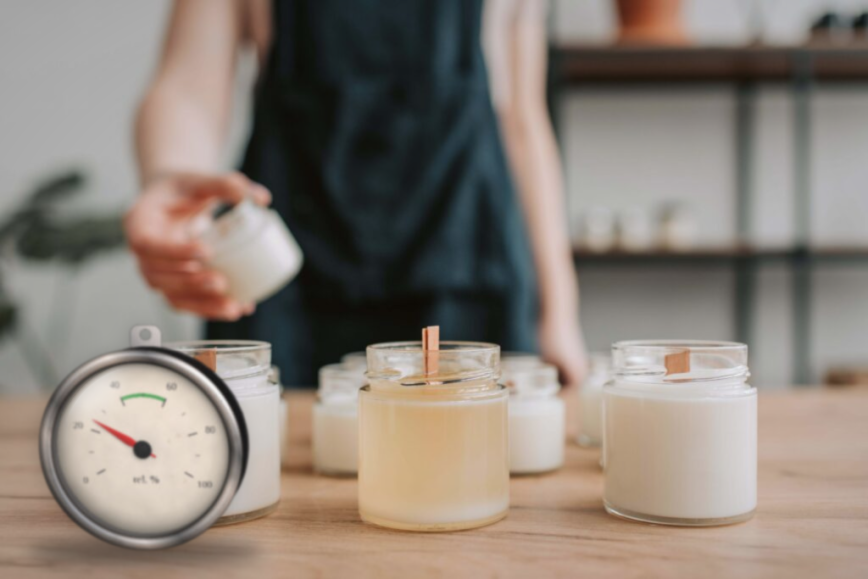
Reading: 25; %
